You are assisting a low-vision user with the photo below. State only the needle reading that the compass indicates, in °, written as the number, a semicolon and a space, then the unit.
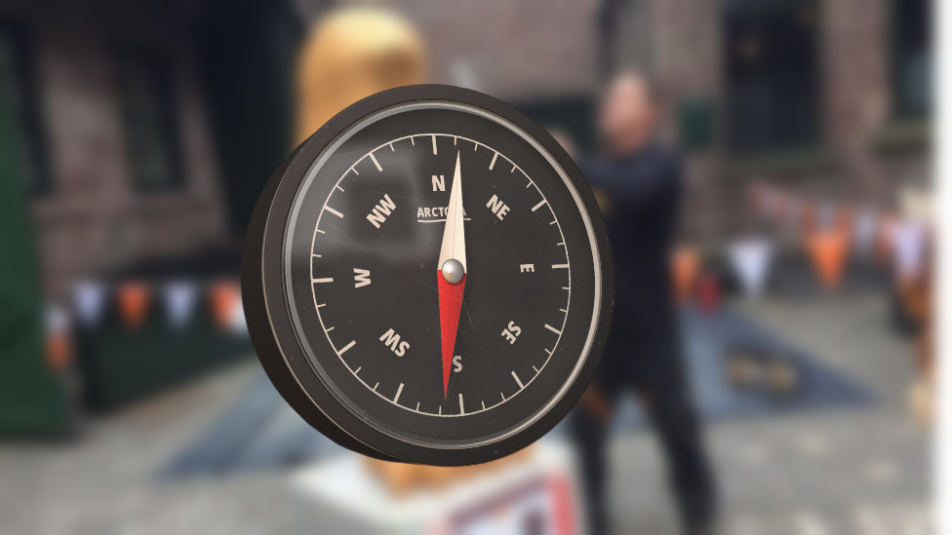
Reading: 190; °
